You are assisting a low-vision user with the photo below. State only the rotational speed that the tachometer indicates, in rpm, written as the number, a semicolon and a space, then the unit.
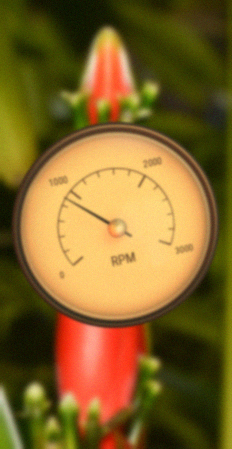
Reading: 900; rpm
